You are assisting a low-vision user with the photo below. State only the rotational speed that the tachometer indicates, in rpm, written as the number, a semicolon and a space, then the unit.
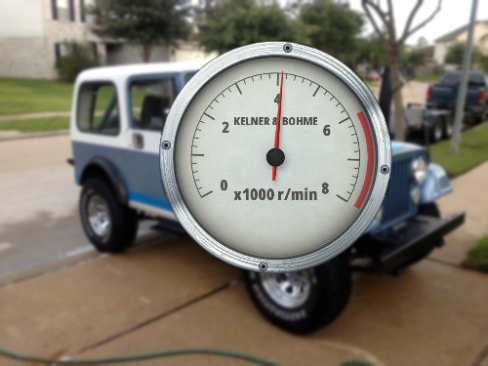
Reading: 4100; rpm
